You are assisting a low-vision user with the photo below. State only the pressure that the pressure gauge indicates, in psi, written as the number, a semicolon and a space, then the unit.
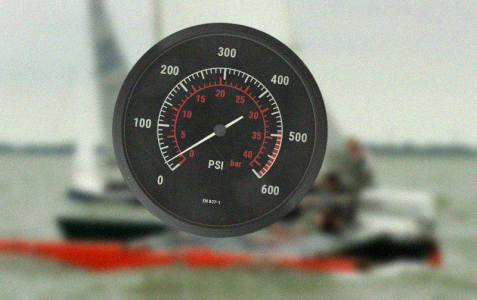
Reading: 20; psi
